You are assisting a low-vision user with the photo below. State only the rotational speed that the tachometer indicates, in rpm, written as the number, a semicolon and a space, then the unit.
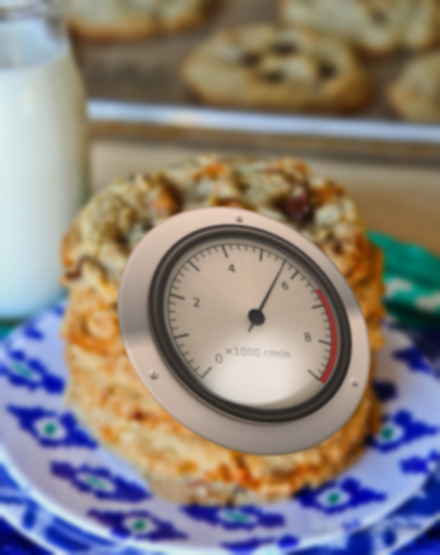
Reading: 5600; rpm
